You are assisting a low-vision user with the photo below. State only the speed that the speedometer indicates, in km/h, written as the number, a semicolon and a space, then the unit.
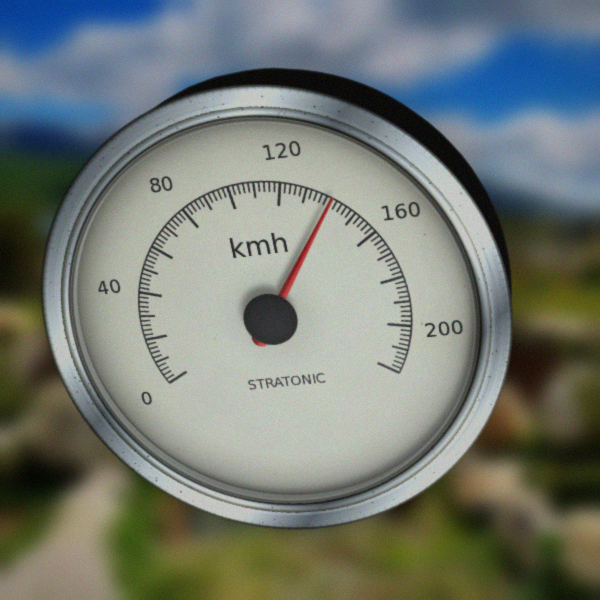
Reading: 140; km/h
